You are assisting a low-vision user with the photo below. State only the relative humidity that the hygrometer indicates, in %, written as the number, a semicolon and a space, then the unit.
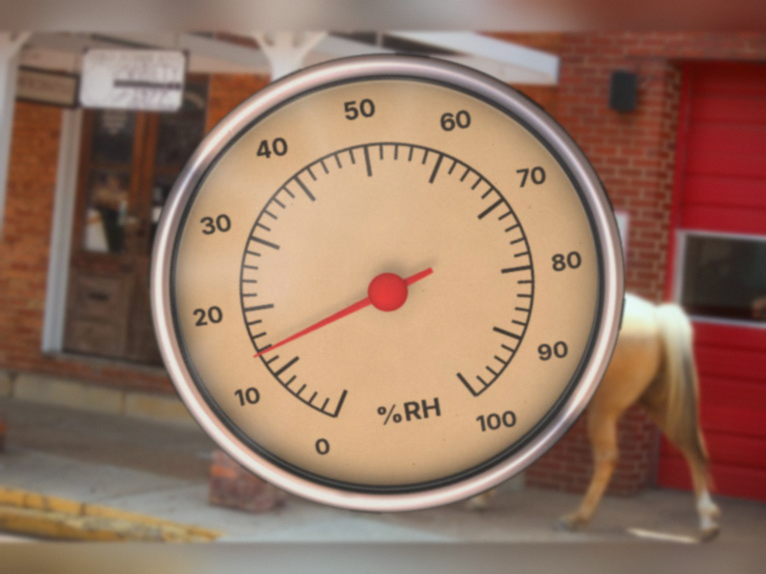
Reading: 14; %
